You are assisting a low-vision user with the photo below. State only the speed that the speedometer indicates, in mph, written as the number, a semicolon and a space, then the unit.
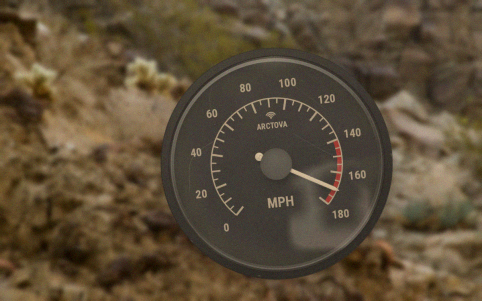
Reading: 170; mph
